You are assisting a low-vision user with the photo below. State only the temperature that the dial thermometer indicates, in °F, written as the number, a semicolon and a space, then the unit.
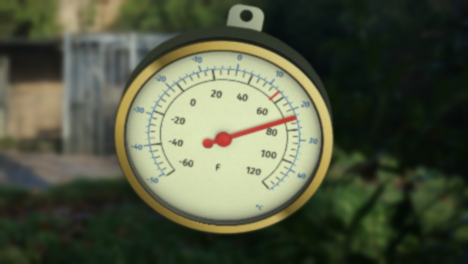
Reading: 72; °F
